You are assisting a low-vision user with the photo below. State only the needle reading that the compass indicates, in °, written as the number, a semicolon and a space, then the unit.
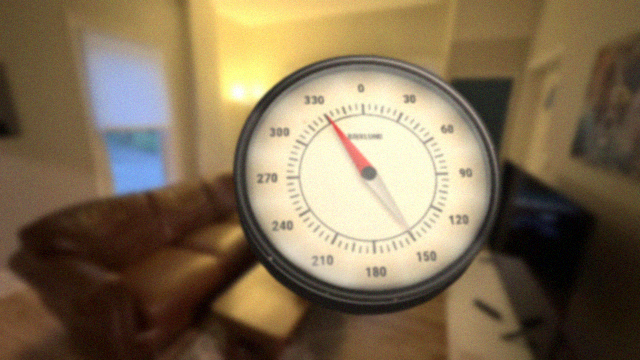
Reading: 330; °
